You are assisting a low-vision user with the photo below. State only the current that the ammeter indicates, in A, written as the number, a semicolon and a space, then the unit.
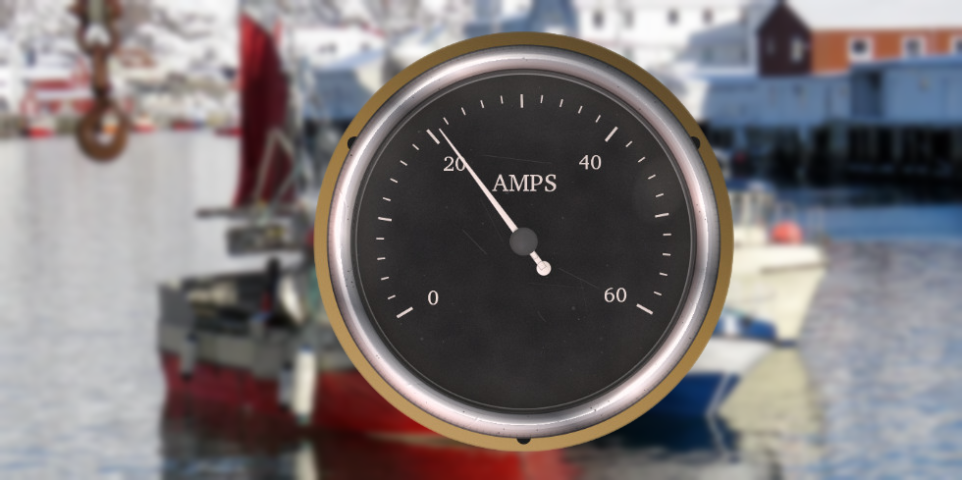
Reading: 21; A
